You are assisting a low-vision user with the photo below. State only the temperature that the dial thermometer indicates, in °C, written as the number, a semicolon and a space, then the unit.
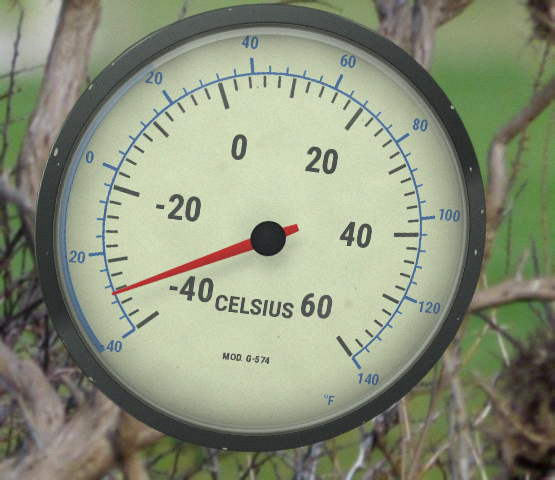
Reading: -34; °C
